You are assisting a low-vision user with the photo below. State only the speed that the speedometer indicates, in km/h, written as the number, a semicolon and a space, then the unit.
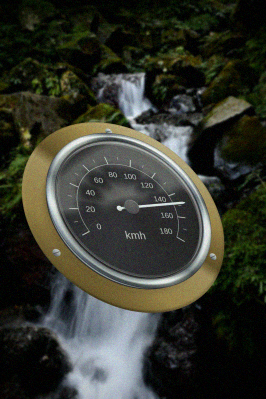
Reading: 150; km/h
